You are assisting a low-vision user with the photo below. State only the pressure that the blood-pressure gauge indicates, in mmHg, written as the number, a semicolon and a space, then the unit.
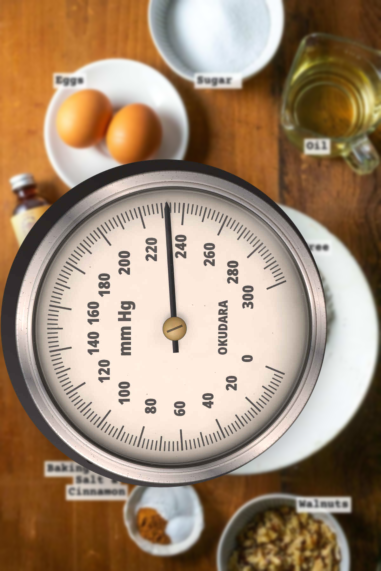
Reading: 232; mmHg
